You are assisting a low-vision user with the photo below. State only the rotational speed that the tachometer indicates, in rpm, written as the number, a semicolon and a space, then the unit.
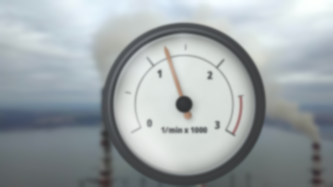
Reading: 1250; rpm
